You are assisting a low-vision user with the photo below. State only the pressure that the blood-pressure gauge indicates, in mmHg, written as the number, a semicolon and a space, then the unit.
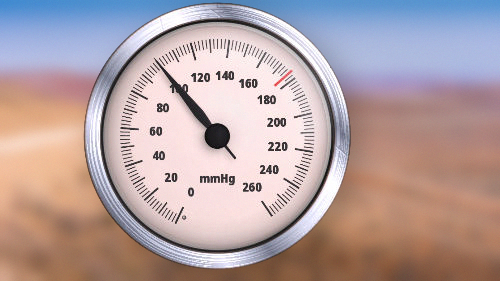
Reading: 100; mmHg
